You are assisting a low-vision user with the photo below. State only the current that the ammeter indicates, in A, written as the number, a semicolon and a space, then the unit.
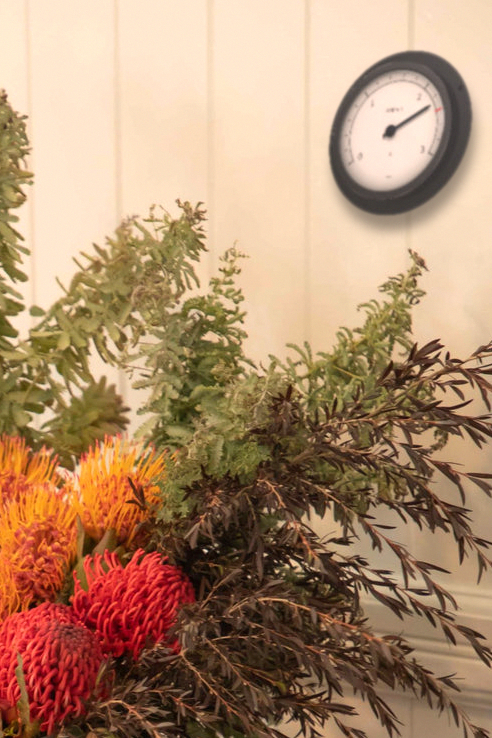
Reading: 2.3; A
